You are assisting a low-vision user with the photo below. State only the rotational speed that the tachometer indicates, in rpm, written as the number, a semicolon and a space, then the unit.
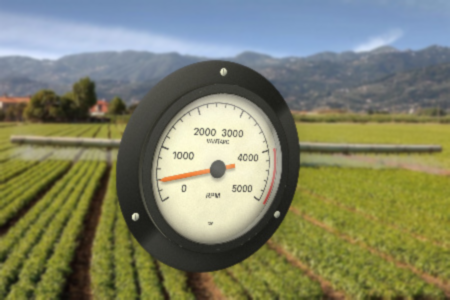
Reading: 400; rpm
